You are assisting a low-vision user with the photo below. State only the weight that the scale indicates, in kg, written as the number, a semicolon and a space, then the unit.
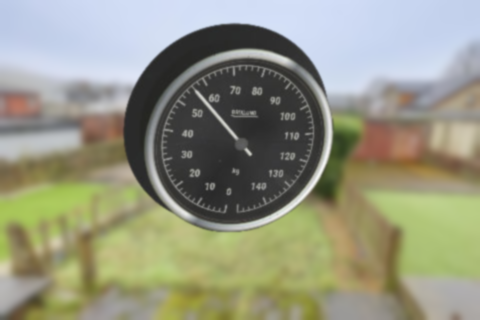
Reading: 56; kg
